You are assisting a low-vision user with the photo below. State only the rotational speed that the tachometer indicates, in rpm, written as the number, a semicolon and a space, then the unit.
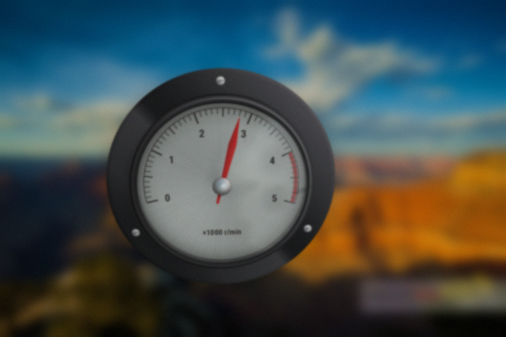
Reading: 2800; rpm
